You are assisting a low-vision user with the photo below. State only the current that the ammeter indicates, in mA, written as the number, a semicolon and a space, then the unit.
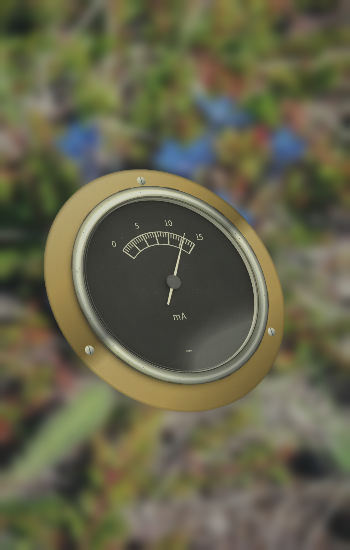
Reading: 12.5; mA
